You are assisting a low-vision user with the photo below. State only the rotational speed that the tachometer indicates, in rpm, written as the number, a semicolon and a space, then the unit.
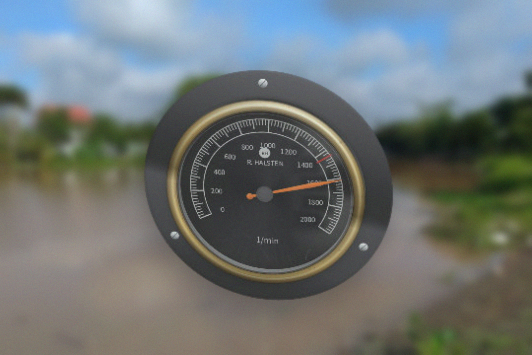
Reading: 1600; rpm
